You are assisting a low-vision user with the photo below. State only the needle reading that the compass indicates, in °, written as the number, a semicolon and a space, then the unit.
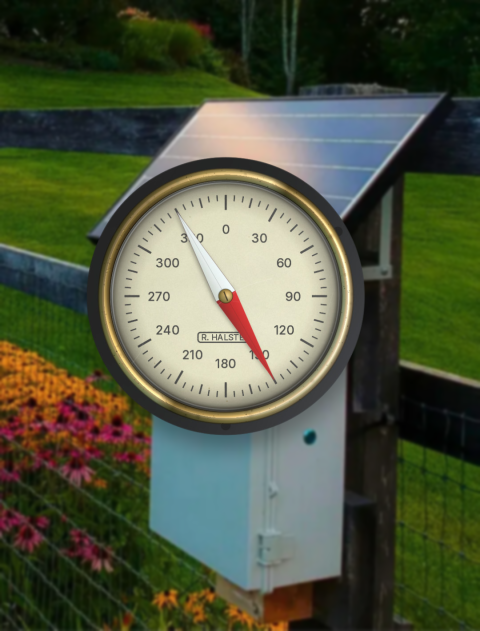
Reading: 150; °
